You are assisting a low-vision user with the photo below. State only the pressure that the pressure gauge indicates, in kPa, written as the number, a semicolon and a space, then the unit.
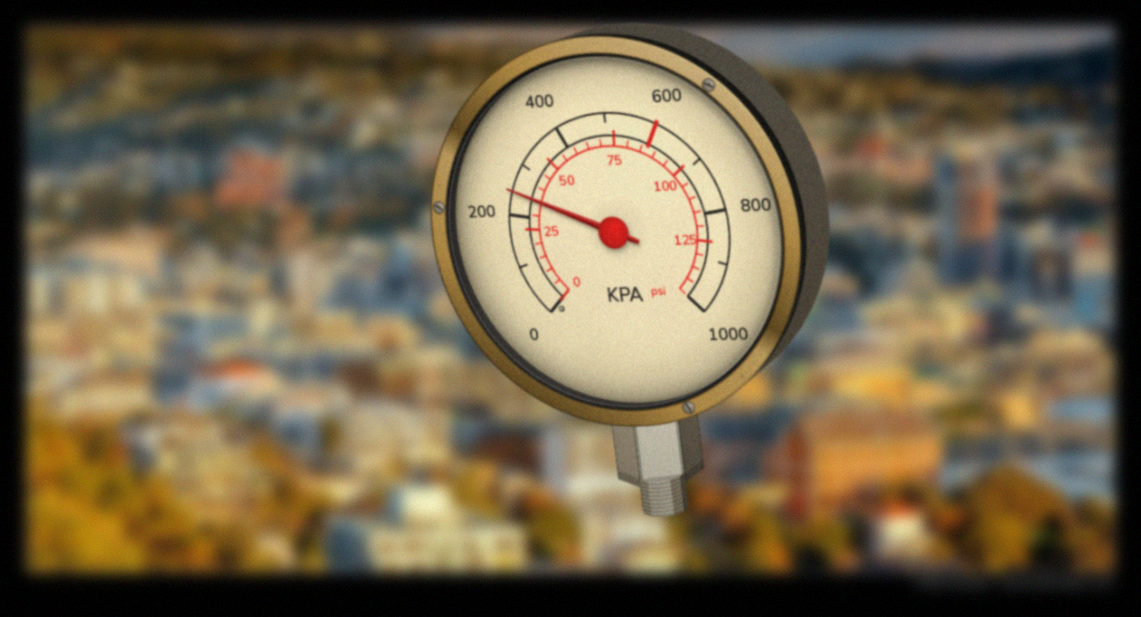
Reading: 250; kPa
